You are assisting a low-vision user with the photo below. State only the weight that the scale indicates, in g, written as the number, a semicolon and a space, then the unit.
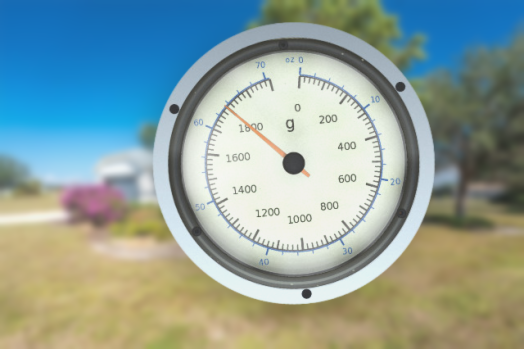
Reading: 1800; g
